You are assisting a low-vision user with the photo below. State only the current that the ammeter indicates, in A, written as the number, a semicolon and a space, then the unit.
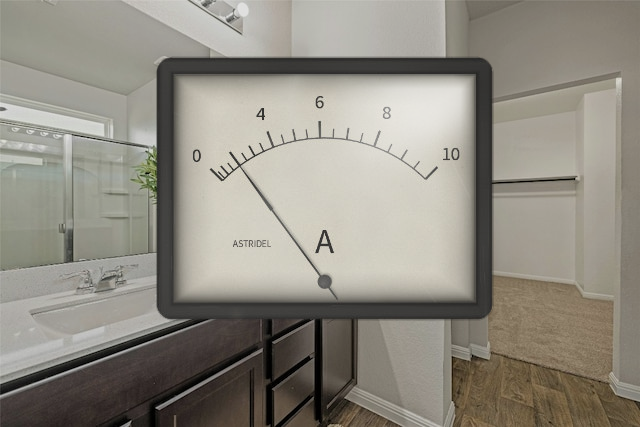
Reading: 2; A
